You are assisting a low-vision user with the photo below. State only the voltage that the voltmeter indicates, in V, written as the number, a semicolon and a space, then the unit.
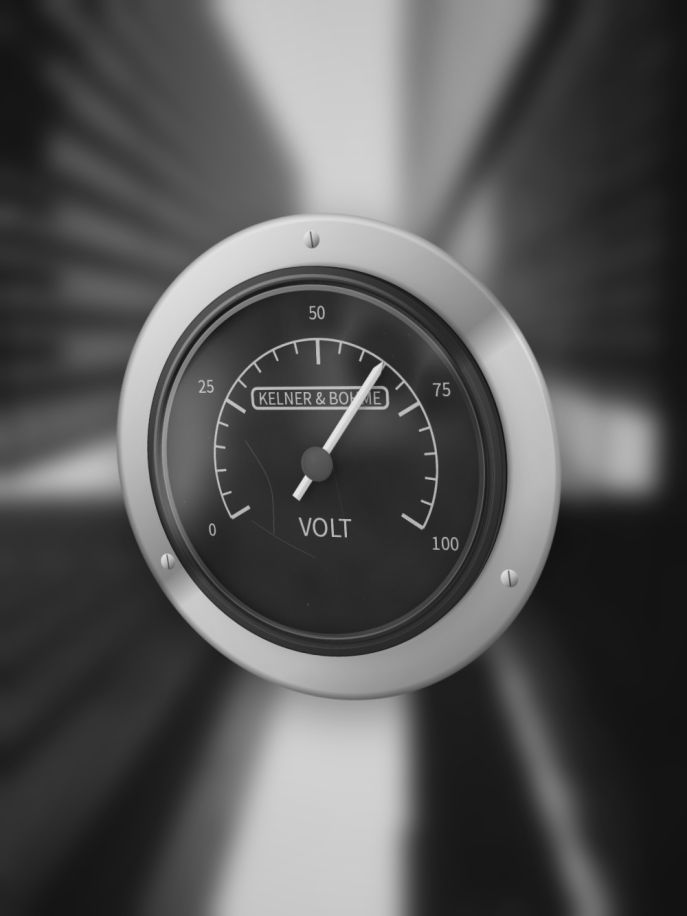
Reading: 65; V
